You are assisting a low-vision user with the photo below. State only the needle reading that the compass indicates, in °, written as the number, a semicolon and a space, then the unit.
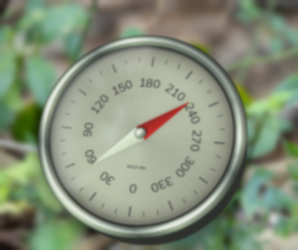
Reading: 230; °
